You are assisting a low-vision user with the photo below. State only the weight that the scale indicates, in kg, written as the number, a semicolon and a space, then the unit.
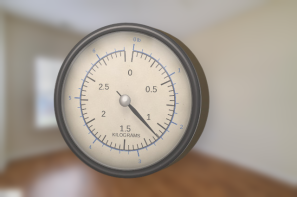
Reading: 1.1; kg
